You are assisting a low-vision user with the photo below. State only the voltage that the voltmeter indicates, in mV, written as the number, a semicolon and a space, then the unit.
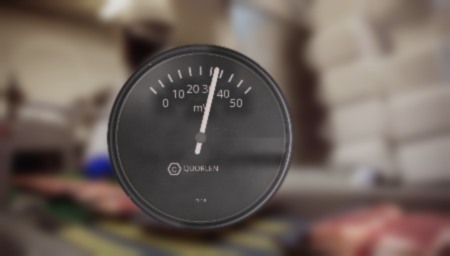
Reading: 32.5; mV
